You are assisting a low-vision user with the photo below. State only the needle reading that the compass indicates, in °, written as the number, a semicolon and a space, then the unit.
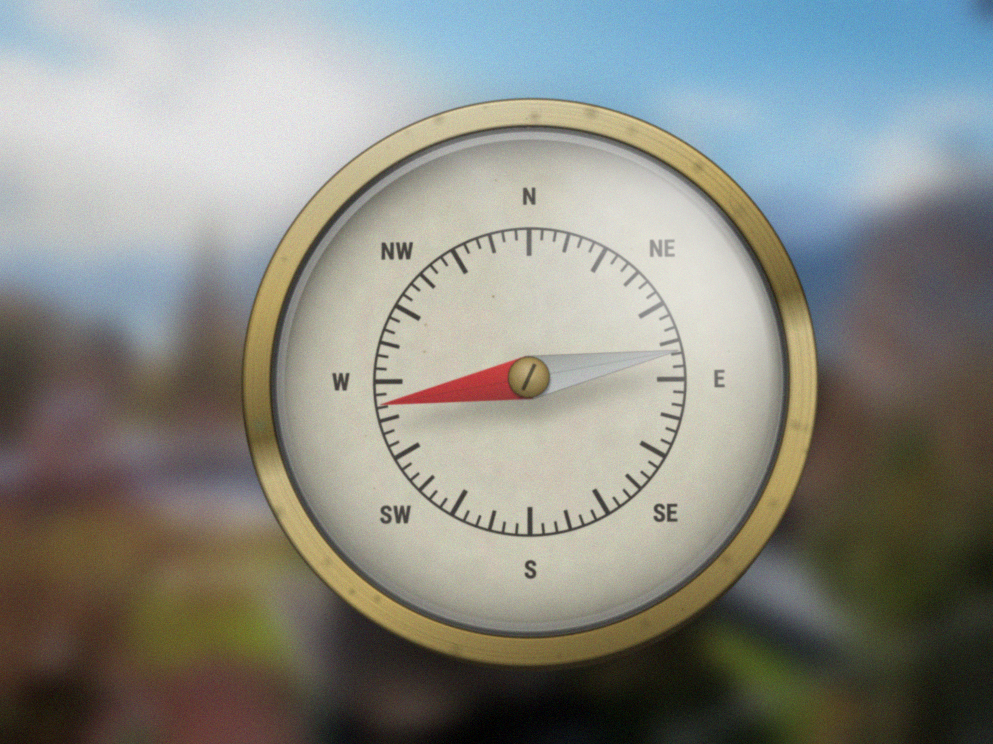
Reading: 260; °
